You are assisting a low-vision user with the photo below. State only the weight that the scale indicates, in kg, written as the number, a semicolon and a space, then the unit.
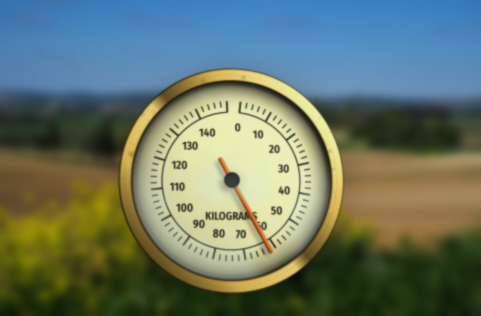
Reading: 62; kg
